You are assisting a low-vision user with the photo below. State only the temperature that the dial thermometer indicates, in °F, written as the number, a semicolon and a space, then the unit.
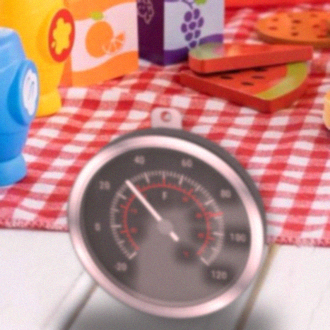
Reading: 30; °F
